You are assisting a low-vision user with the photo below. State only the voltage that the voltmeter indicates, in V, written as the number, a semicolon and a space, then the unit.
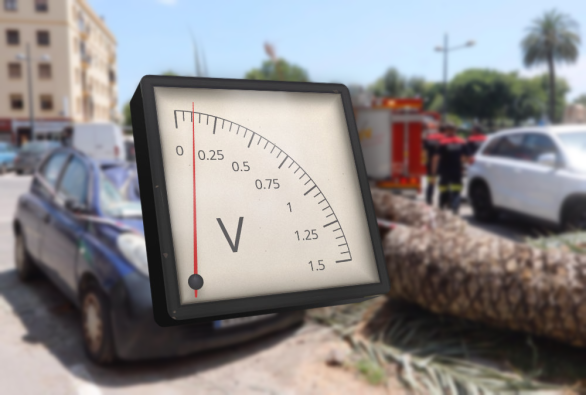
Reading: 0.1; V
